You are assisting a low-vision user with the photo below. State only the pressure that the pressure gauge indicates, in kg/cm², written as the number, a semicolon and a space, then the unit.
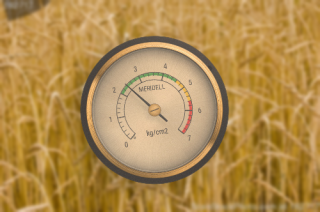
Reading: 2.4; kg/cm²
